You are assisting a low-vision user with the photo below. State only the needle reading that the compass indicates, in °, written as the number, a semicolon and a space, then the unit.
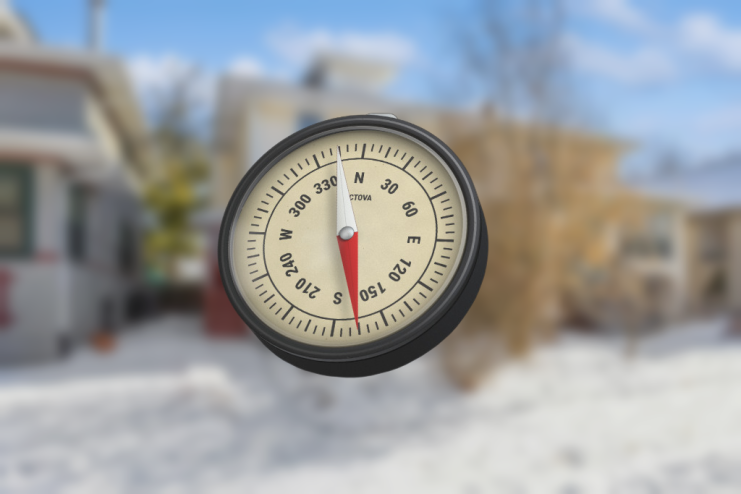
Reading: 165; °
